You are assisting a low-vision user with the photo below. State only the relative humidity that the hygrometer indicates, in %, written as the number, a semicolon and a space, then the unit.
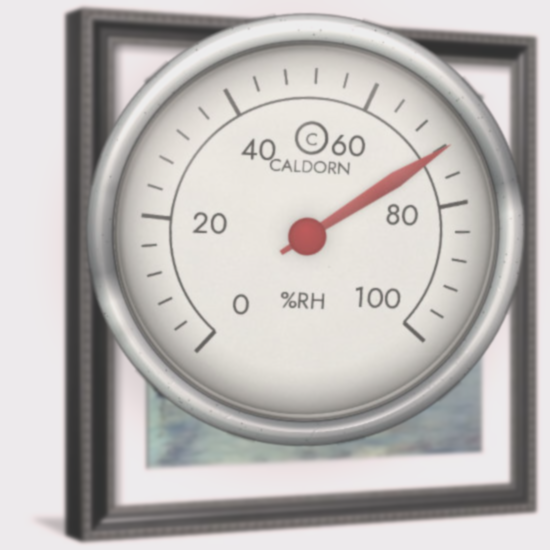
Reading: 72; %
